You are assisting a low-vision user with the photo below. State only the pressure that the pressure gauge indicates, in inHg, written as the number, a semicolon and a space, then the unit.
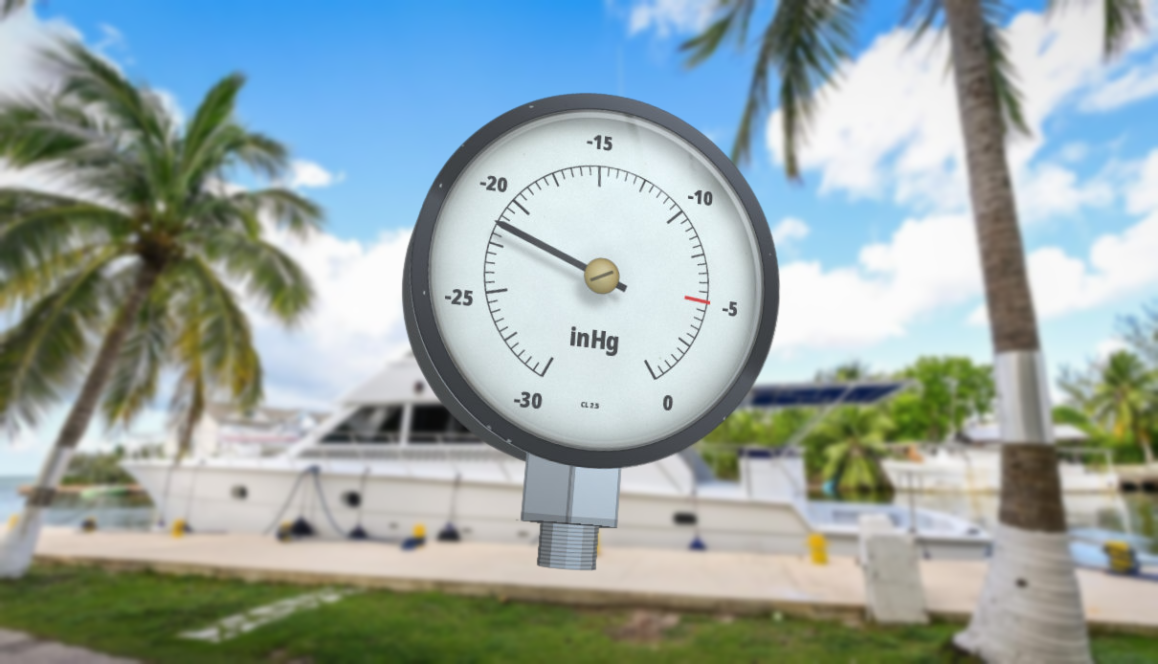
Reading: -21.5; inHg
